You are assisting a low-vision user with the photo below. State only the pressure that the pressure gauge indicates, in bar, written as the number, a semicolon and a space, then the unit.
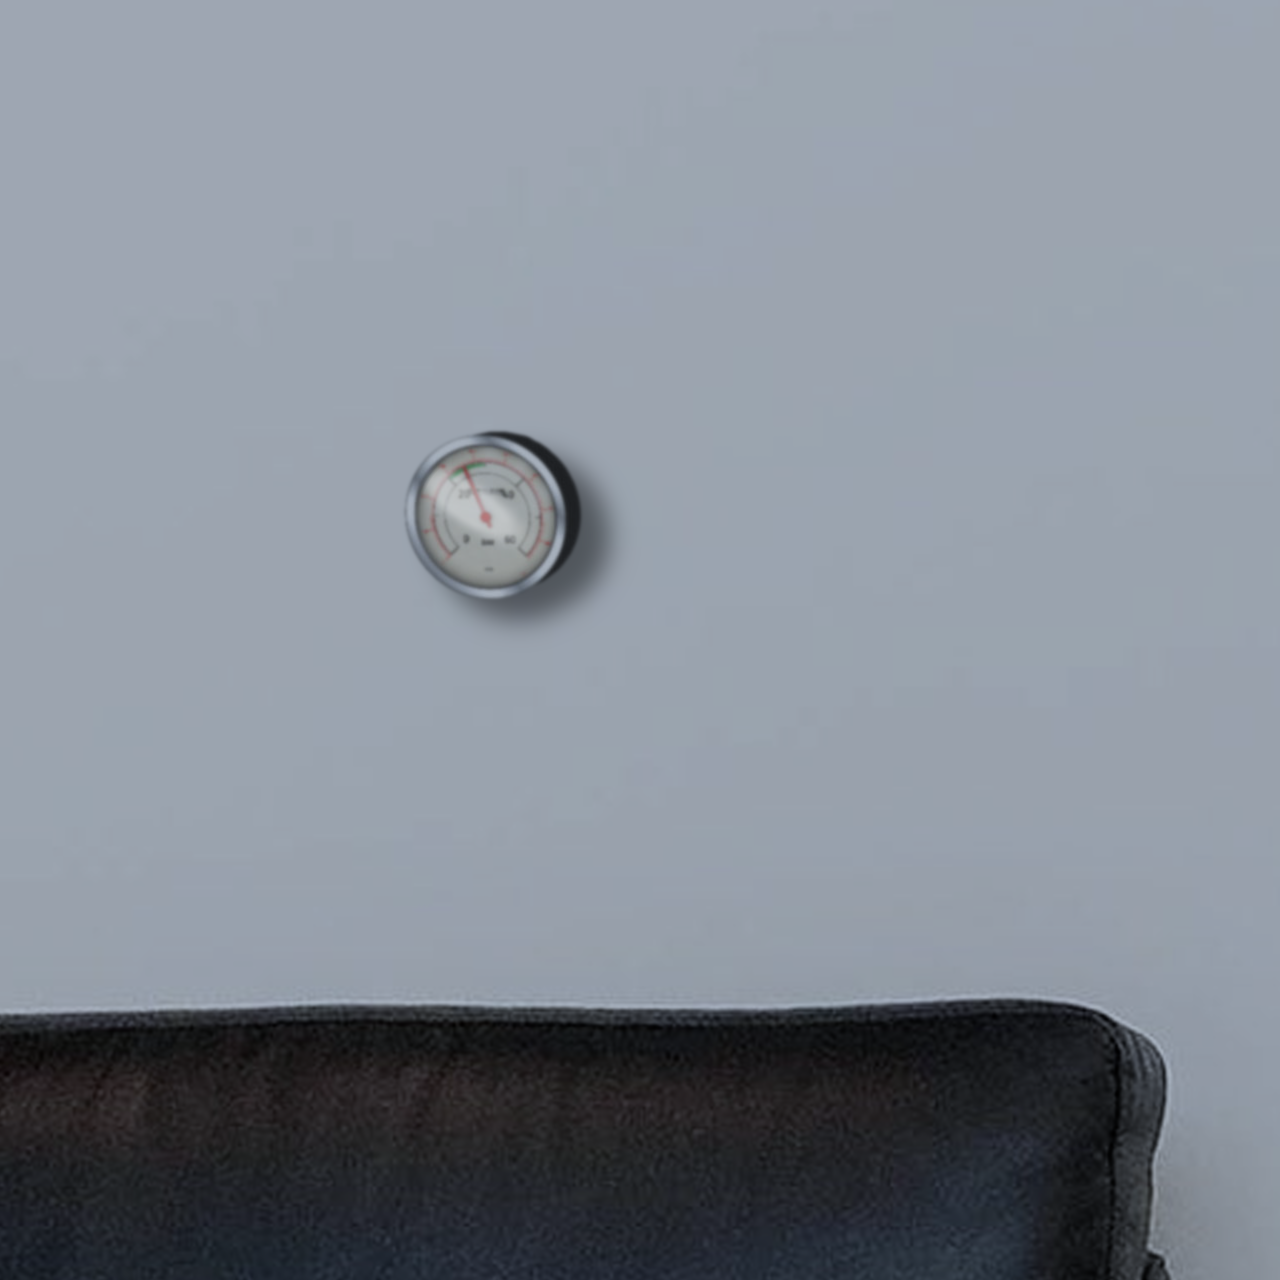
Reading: 25; bar
